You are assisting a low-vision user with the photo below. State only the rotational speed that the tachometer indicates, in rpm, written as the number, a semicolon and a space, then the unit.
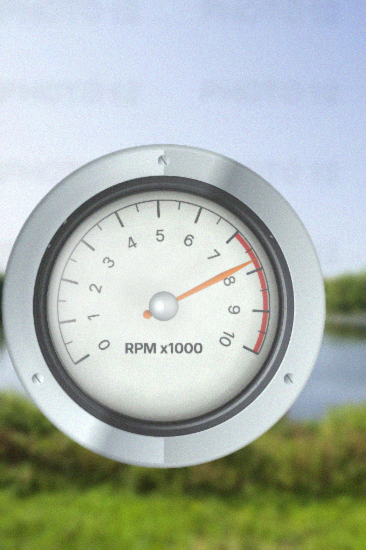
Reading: 7750; rpm
